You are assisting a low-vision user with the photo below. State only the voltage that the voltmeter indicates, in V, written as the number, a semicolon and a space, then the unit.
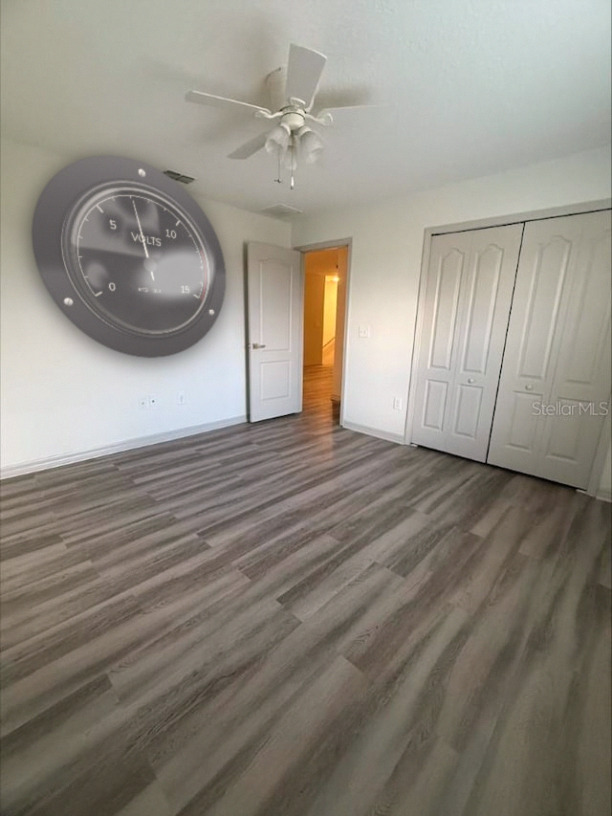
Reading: 7; V
